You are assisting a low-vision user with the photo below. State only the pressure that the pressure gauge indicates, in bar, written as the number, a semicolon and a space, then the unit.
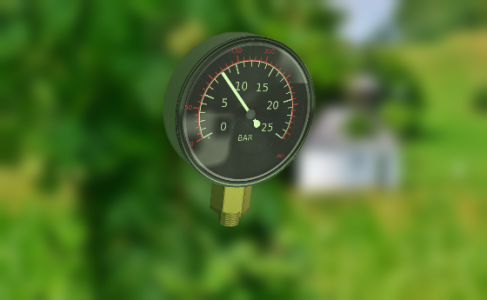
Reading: 8; bar
